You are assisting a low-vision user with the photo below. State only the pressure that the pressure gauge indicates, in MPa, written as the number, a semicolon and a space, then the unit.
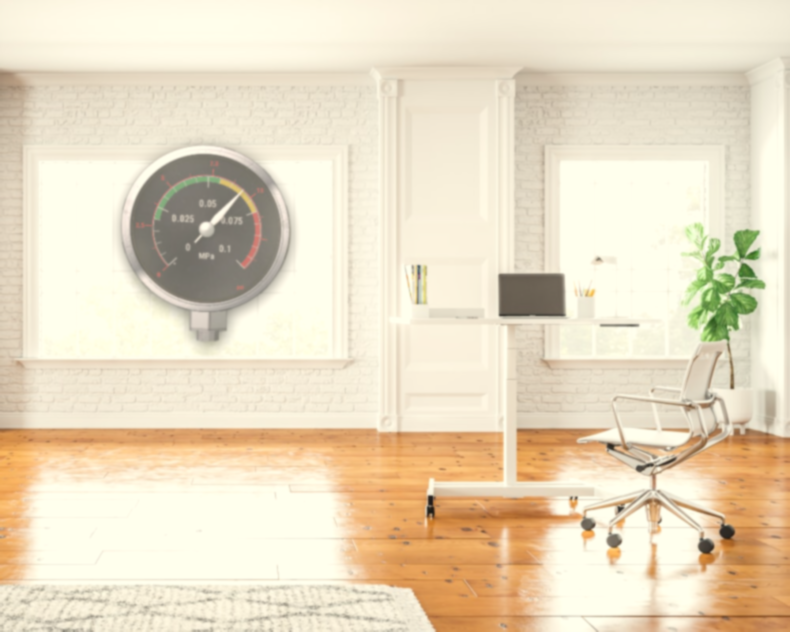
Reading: 0.065; MPa
